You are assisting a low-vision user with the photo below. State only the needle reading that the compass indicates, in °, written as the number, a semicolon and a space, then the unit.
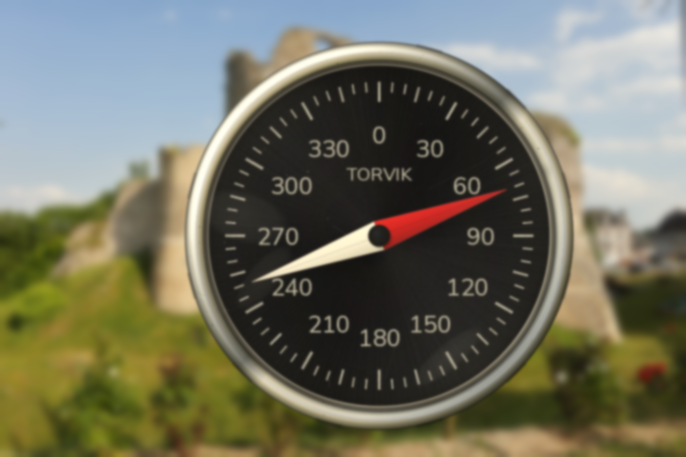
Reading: 70; °
